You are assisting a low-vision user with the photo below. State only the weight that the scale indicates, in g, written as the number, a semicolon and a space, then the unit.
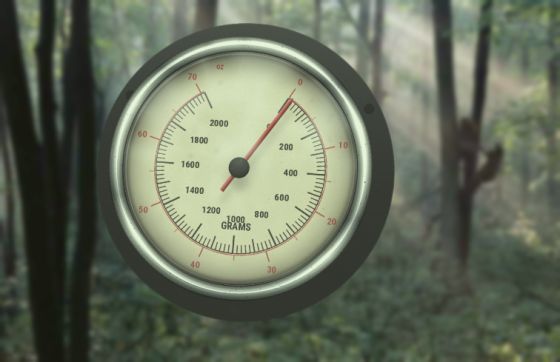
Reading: 20; g
